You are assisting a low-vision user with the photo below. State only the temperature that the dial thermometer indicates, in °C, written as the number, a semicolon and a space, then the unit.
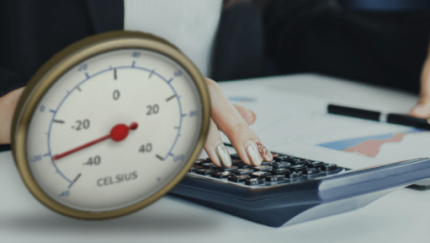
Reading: -30; °C
